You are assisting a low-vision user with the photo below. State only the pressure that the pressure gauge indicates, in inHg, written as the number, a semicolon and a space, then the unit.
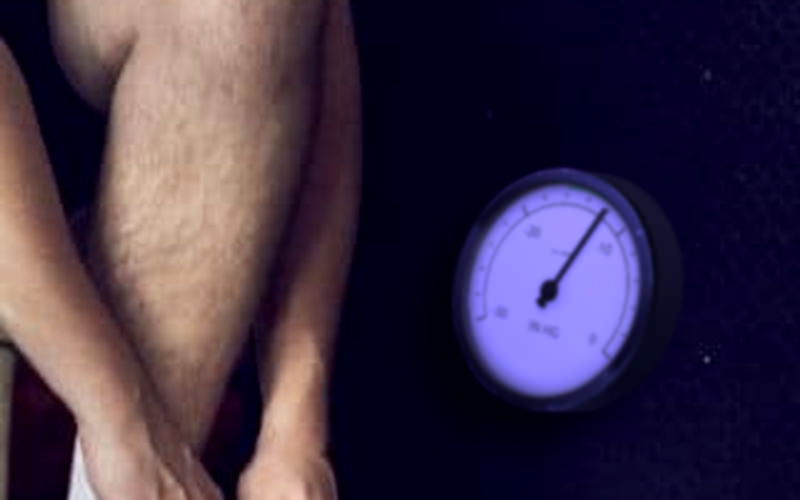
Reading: -12; inHg
